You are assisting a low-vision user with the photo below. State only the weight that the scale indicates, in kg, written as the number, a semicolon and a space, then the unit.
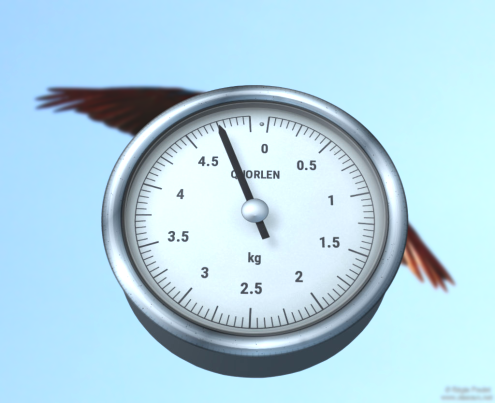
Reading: 4.75; kg
